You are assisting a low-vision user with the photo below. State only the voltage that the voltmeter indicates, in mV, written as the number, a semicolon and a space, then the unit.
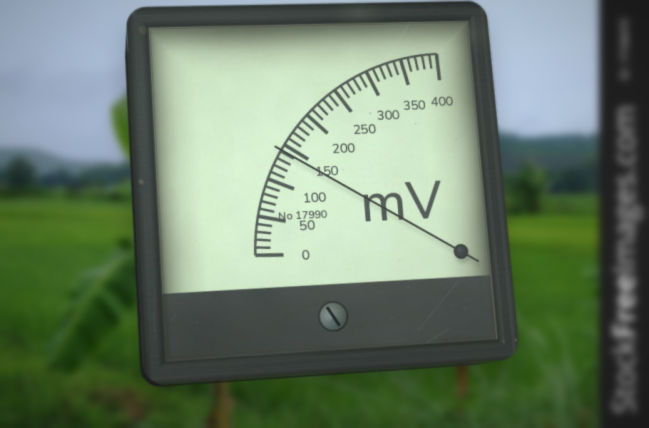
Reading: 140; mV
